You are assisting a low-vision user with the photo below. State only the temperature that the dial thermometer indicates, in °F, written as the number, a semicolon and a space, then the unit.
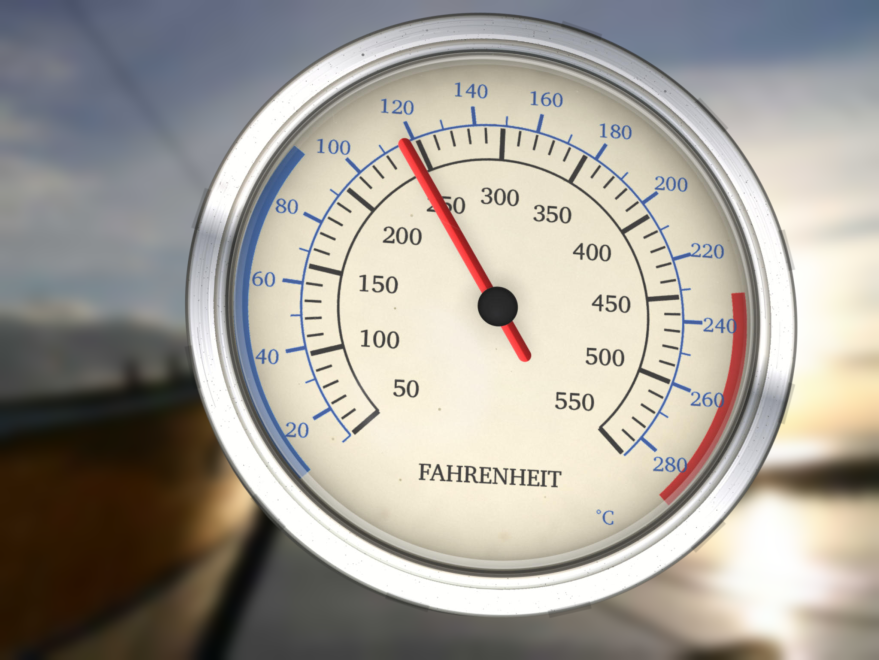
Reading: 240; °F
